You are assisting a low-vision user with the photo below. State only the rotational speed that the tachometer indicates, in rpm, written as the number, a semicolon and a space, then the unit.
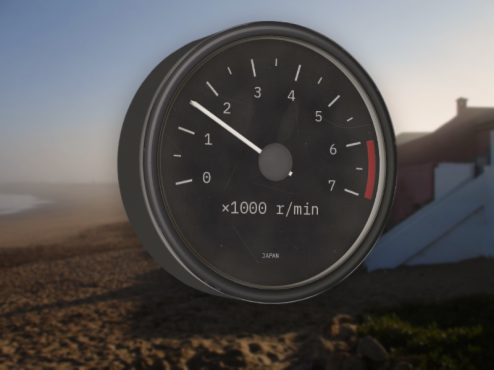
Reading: 1500; rpm
